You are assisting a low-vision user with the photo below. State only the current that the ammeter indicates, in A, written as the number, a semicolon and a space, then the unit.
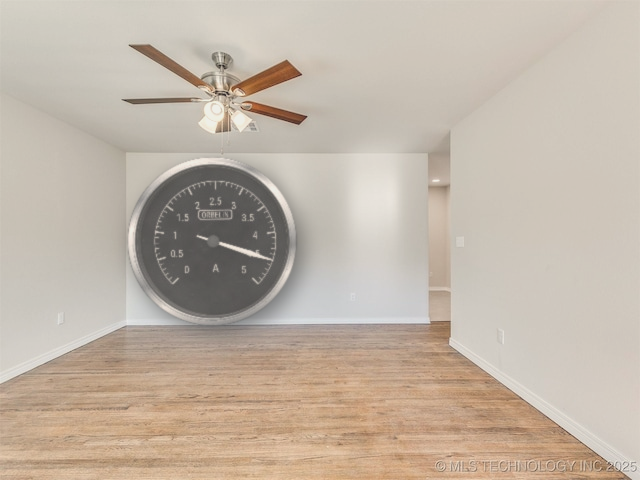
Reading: 4.5; A
